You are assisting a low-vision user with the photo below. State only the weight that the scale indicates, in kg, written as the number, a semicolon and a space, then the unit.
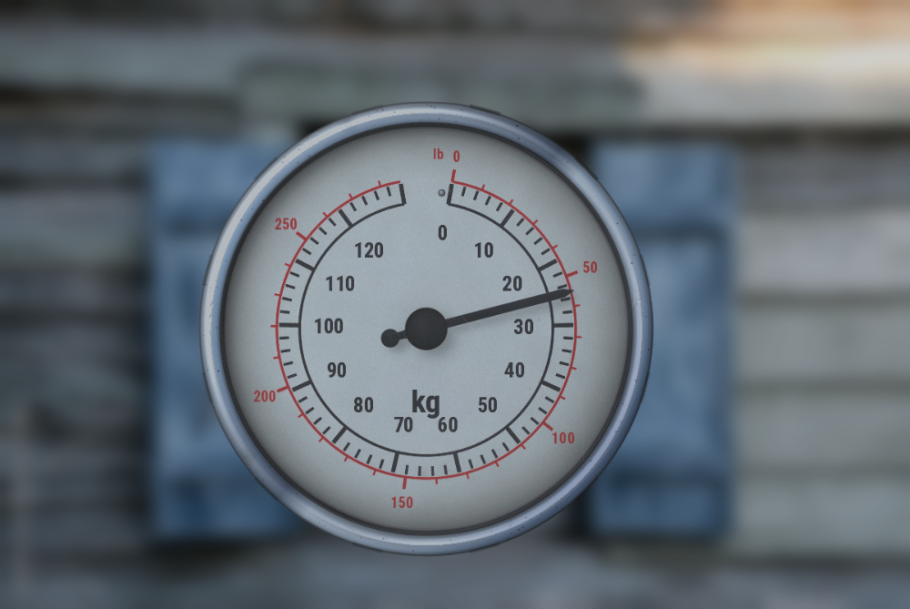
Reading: 25; kg
